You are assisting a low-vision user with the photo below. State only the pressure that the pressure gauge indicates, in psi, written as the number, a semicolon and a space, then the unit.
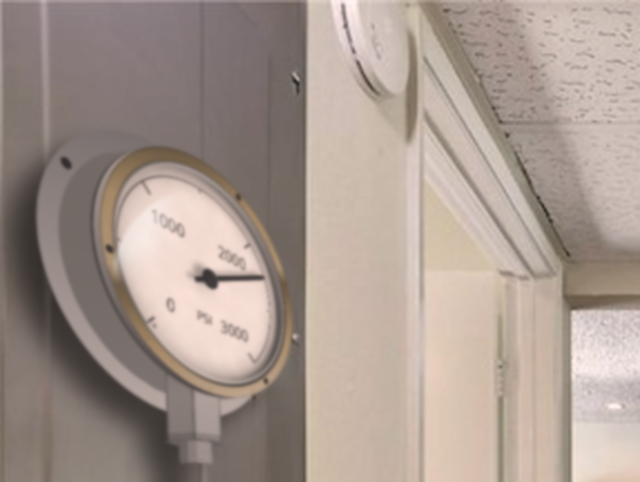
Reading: 2250; psi
